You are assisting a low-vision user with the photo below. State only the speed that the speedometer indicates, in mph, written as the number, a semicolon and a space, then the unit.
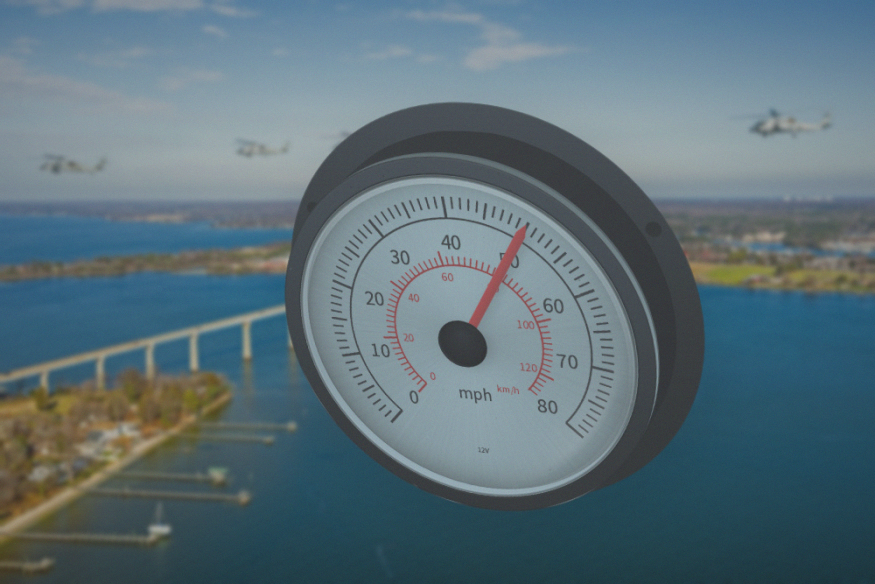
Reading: 50; mph
